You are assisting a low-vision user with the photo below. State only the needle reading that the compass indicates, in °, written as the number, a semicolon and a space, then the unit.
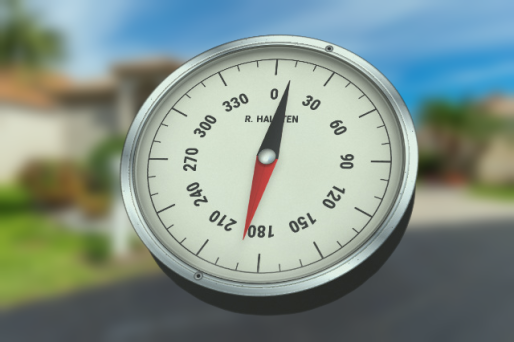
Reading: 190; °
